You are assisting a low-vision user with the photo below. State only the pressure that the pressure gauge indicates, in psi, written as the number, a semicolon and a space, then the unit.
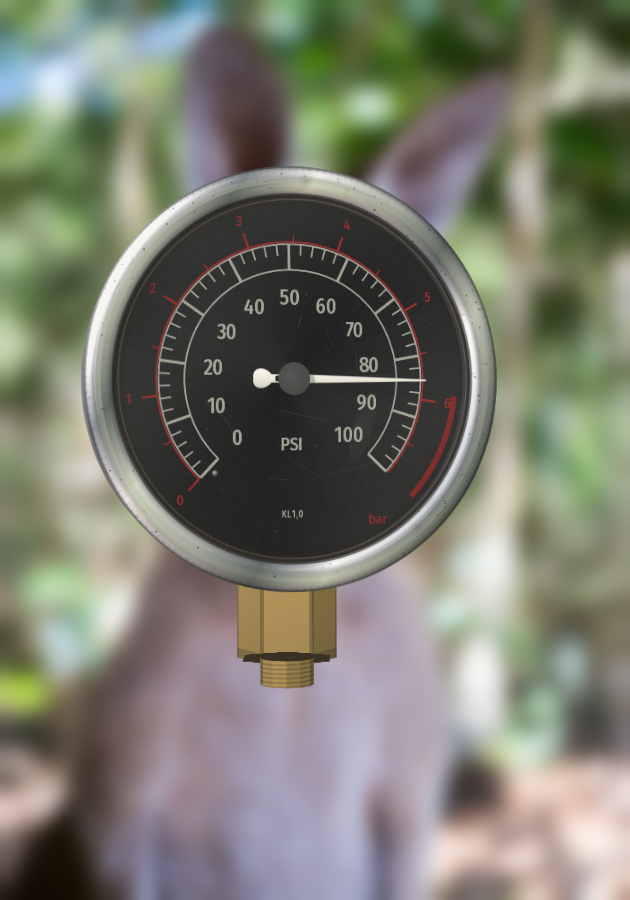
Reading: 84; psi
